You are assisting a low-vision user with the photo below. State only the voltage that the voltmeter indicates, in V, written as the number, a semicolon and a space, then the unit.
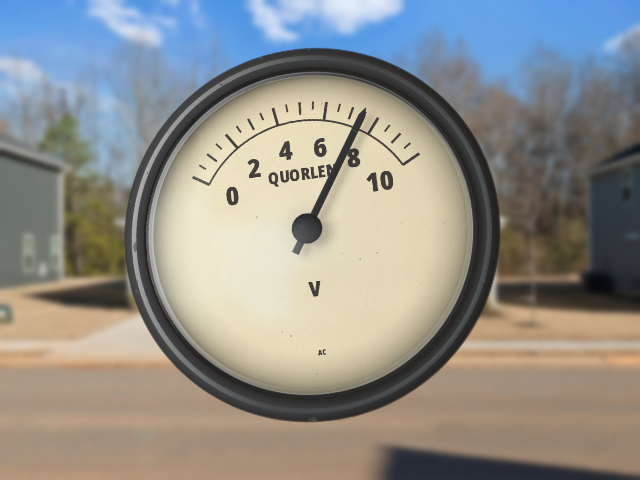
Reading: 7.5; V
